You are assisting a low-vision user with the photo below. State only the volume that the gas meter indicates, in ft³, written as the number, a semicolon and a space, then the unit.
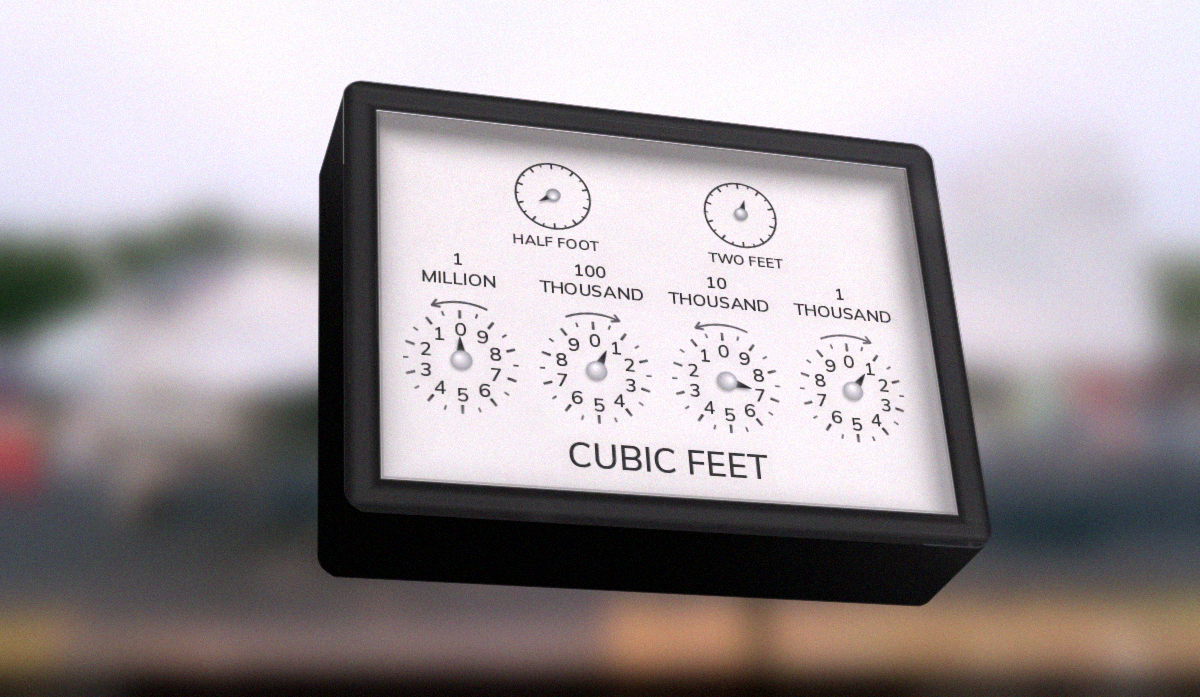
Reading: 7100; ft³
